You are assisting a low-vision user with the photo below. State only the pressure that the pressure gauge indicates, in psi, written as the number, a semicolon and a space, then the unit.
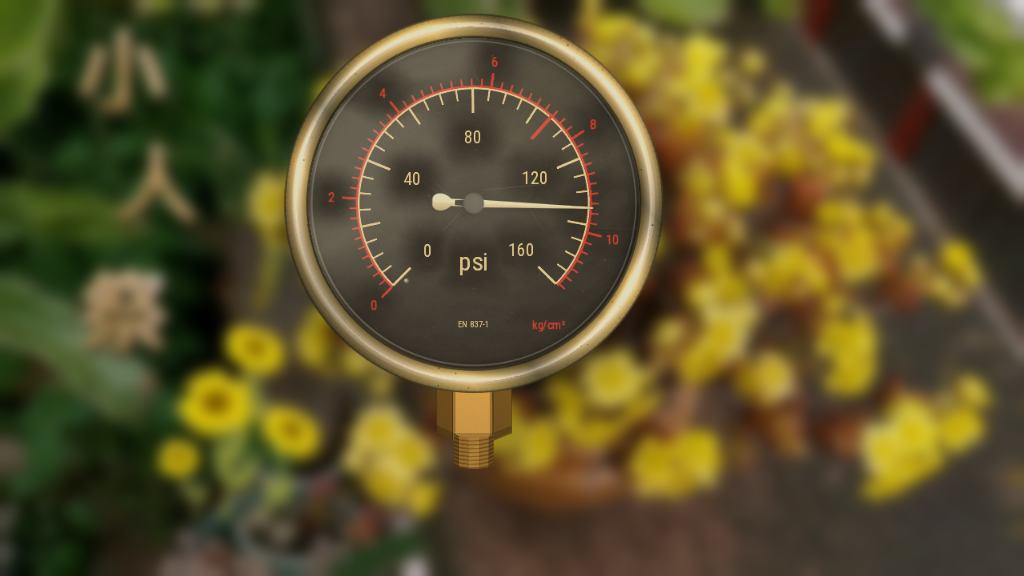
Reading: 135; psi
